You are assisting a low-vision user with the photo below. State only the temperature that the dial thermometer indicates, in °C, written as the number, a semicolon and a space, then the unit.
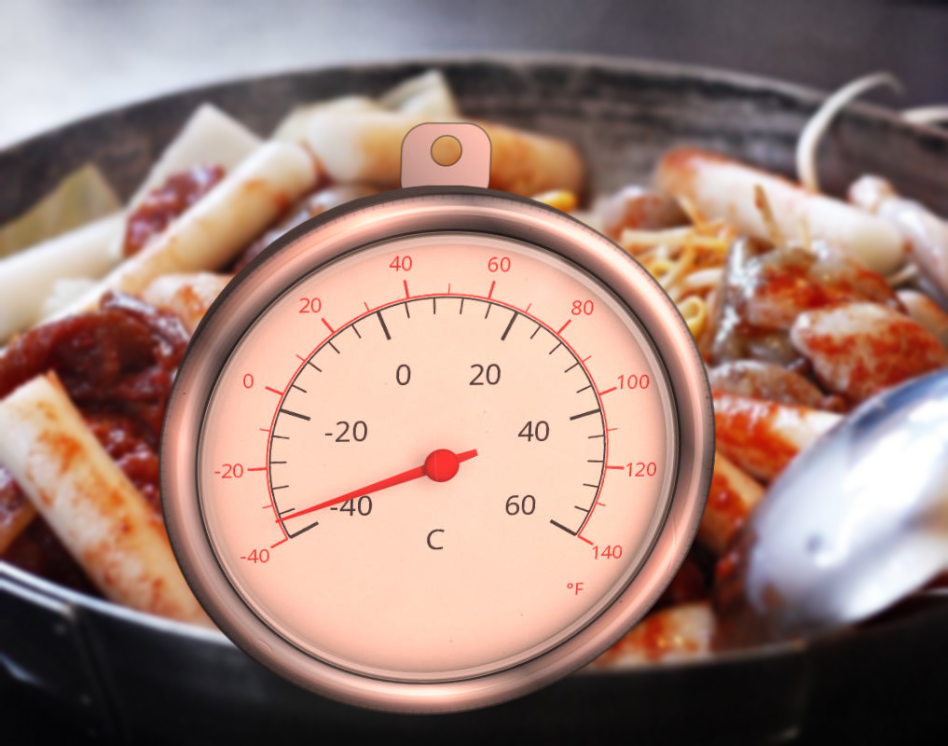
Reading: -36; °C
